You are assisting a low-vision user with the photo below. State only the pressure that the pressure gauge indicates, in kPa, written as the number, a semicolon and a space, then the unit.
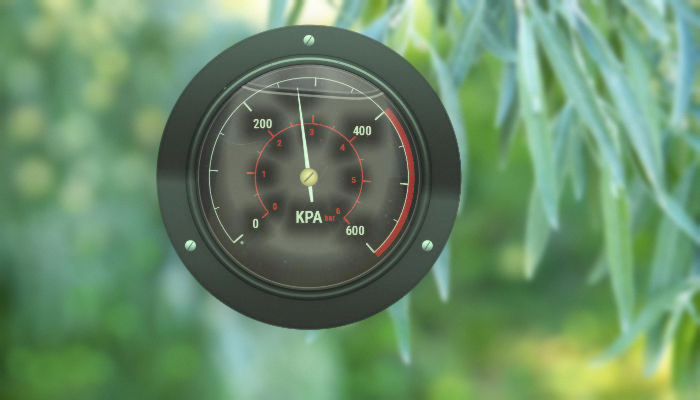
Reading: 275; kPa
